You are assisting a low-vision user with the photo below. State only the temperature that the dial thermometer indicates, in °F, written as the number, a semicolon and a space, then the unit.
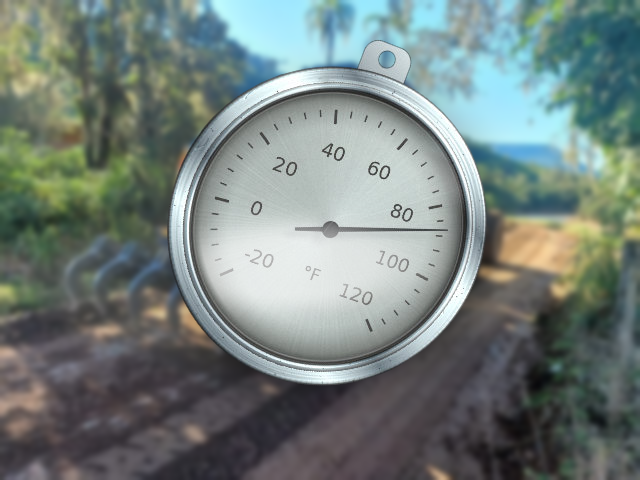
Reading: 86; °F
